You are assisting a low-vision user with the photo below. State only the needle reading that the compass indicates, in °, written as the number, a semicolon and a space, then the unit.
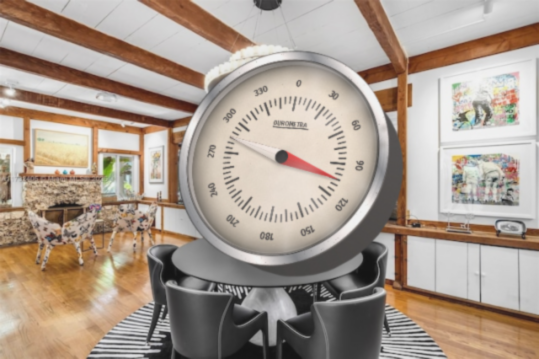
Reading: 105; °
